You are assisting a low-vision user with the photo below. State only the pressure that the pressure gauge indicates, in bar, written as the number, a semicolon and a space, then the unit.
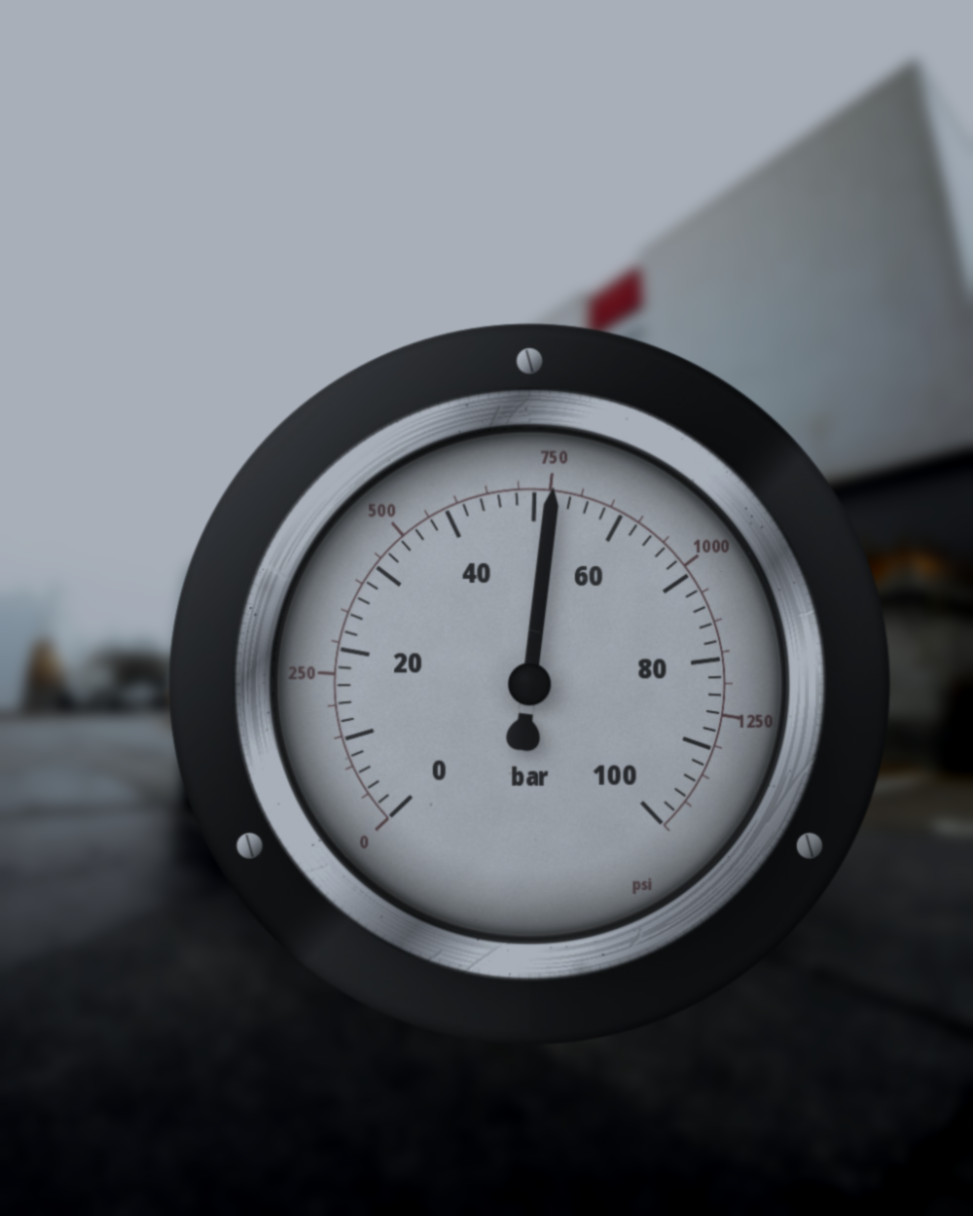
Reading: 52; bar
